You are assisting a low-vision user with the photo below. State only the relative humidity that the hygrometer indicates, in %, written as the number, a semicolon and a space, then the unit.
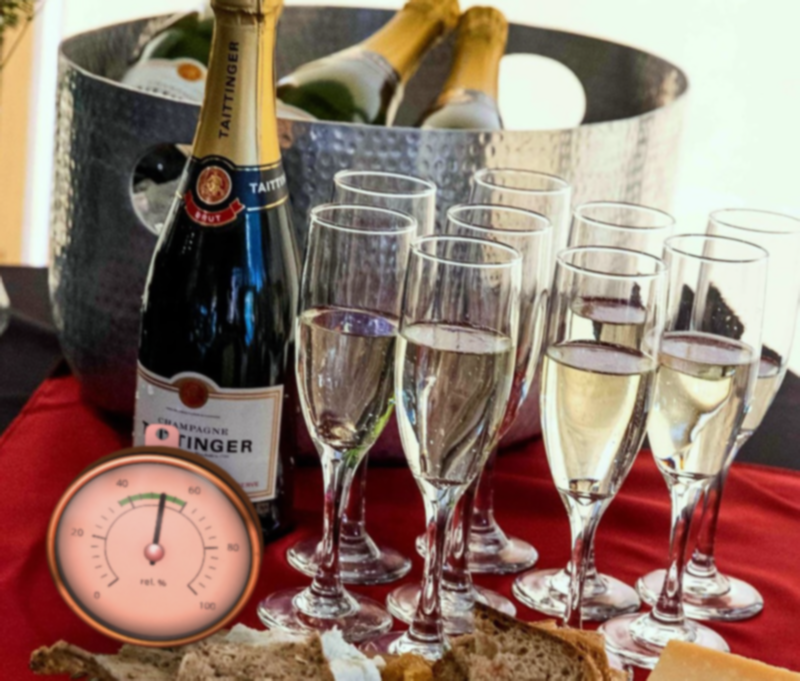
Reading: 52; %
